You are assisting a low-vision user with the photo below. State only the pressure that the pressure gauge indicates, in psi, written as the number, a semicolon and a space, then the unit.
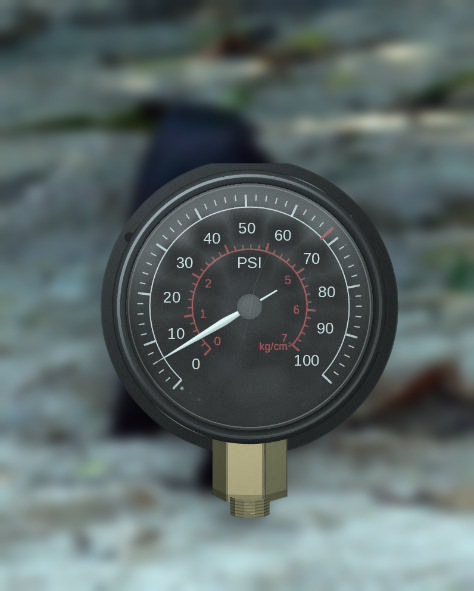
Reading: 6; psi
